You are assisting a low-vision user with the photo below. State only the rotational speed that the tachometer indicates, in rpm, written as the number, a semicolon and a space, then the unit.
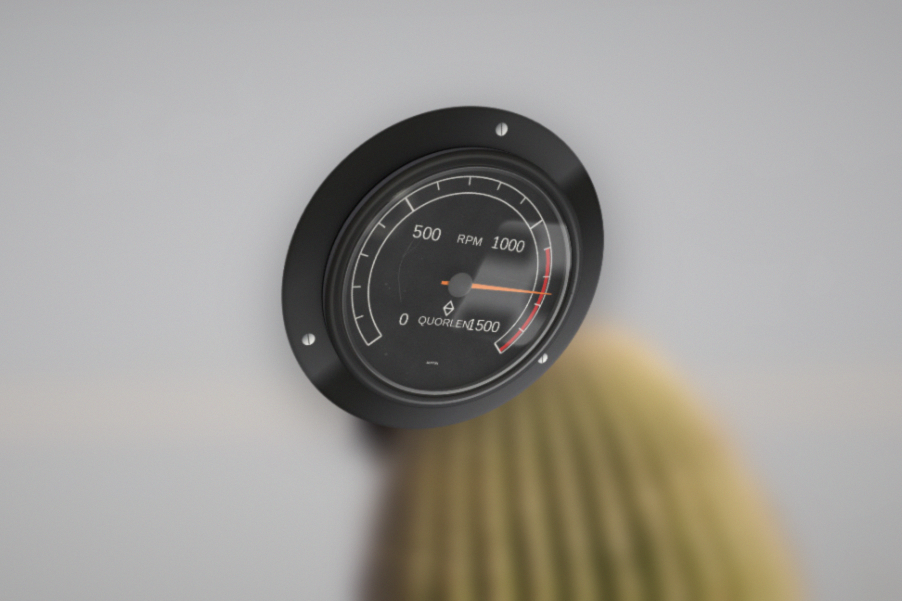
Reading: 1250; rpm
